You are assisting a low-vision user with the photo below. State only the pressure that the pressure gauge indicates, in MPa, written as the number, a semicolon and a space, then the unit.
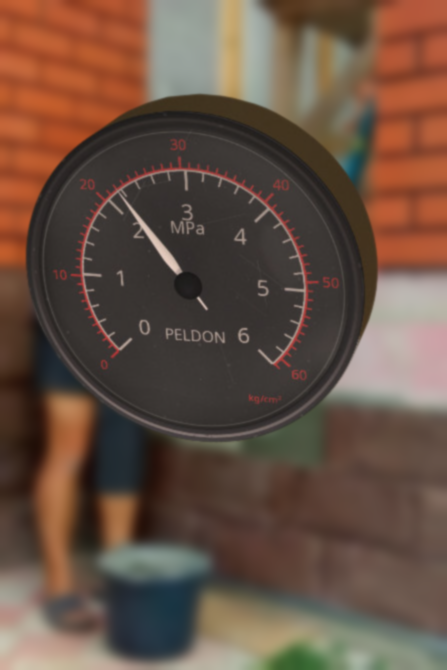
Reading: 2.2; MPa
